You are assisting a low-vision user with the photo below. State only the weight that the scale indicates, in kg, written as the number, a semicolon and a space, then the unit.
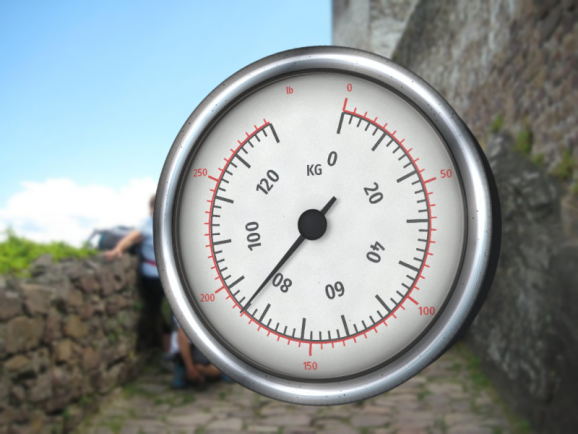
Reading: 84; kg
